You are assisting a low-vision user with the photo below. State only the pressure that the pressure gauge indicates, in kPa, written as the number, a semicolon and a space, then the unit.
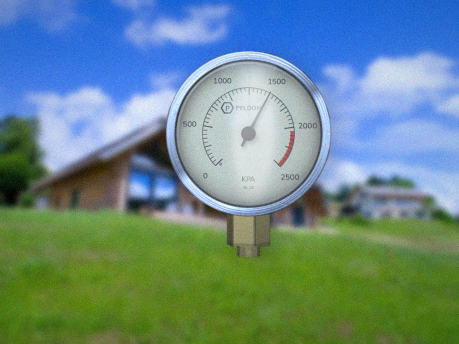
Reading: 1500; kPa
